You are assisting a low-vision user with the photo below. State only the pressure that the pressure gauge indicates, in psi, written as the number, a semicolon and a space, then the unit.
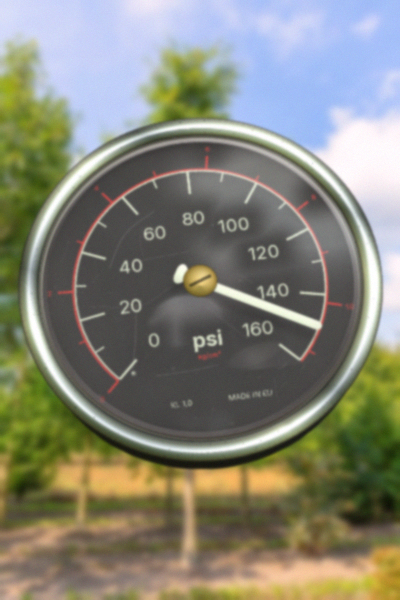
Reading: 150; psi
